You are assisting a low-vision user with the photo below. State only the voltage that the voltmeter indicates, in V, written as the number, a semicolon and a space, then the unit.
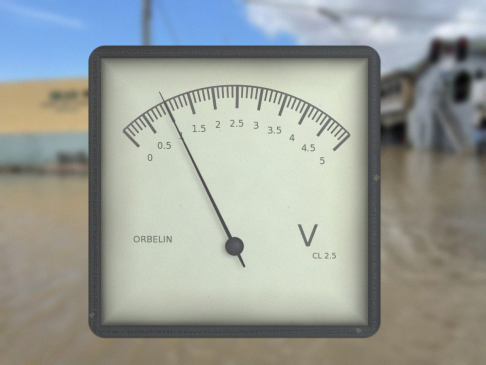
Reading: 1; V
